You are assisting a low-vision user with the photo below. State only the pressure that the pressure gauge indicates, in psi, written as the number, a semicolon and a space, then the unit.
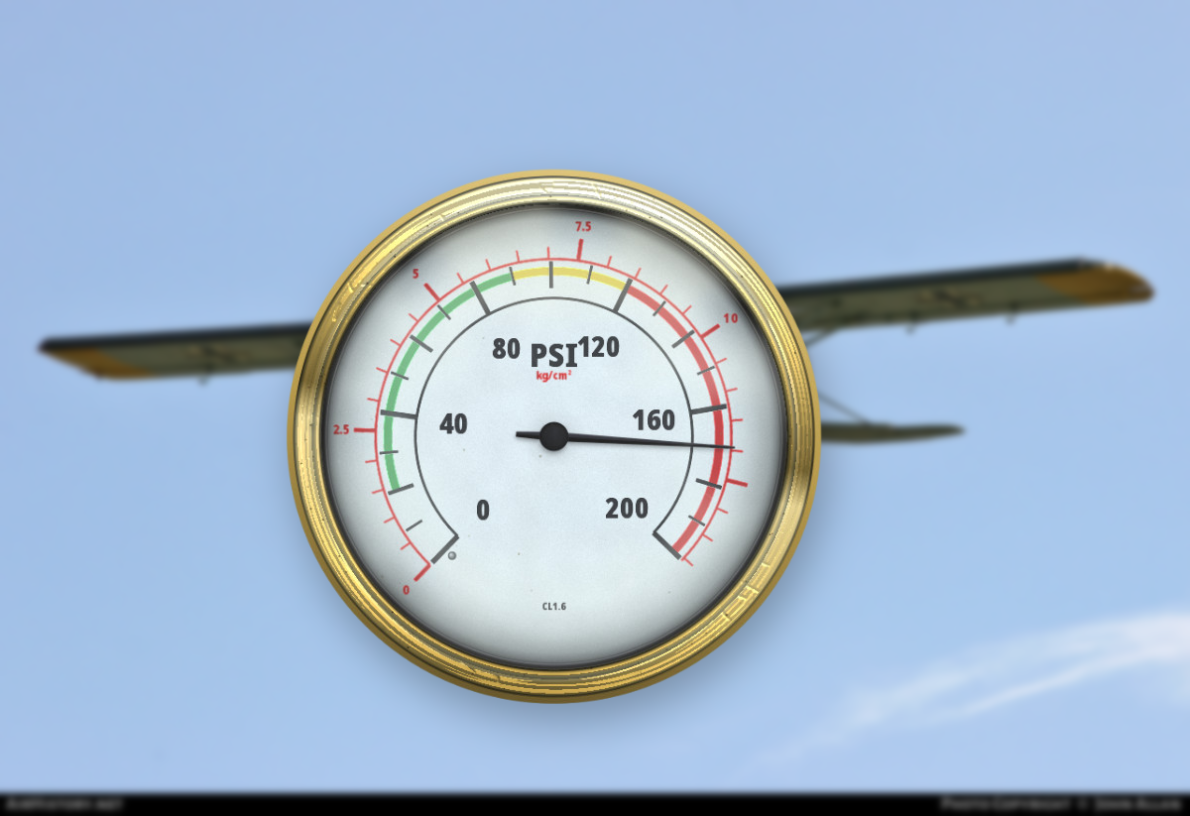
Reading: 170; psi
